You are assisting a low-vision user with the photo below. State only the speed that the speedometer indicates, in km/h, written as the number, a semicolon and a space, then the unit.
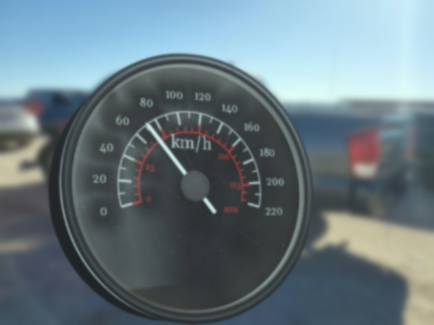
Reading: 70; km/h
